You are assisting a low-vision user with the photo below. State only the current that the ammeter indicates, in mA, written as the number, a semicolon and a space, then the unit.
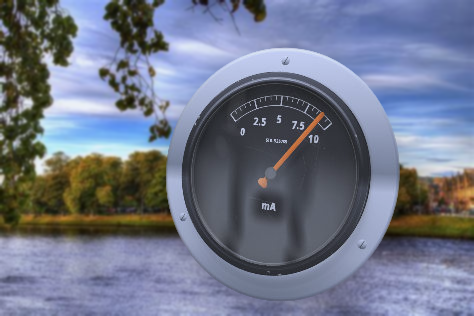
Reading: 9; mA
